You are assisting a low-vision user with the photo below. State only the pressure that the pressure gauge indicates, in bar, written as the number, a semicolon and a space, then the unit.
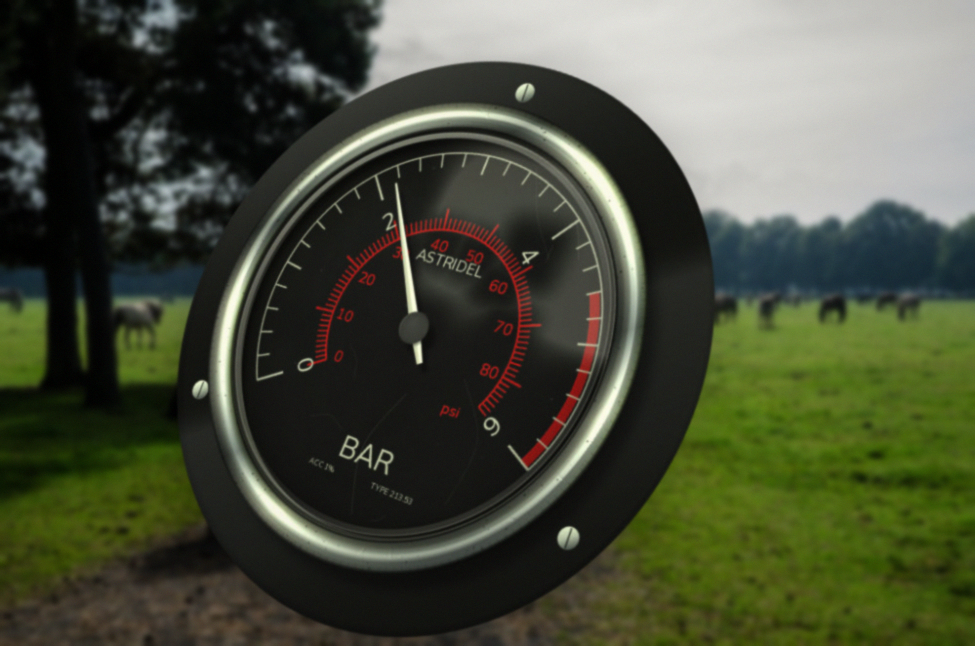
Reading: 2.2; bar
